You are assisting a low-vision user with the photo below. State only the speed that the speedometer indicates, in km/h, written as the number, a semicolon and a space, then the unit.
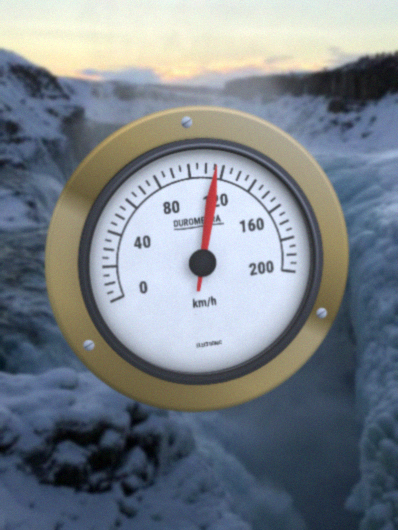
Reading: 115; km/h
